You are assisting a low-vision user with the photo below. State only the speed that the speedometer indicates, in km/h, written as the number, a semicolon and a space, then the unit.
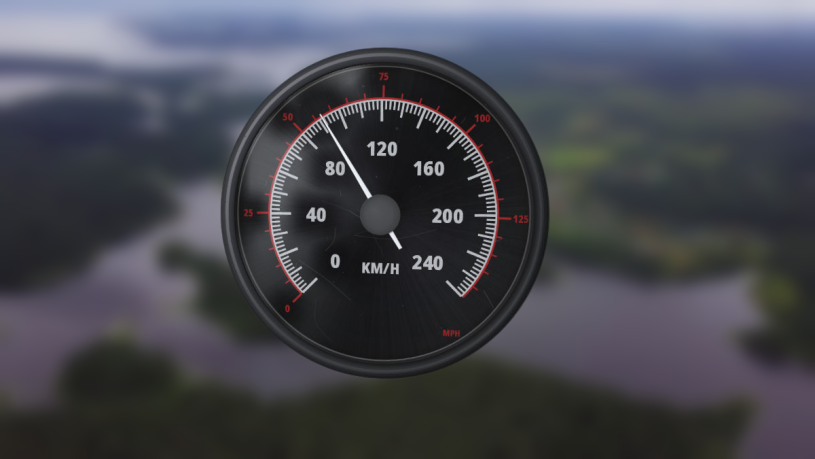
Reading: 92; km/h
